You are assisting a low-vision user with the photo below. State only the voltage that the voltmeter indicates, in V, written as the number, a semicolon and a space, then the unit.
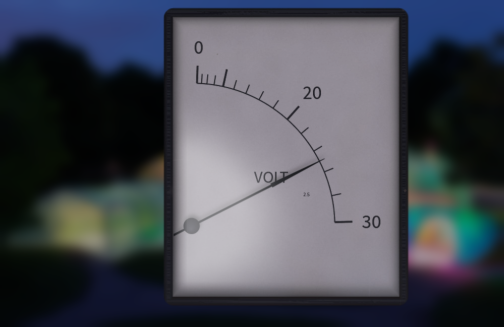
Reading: 25; V
